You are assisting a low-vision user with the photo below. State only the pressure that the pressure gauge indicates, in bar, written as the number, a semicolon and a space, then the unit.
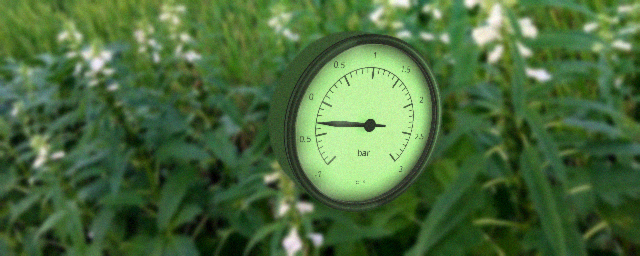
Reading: -0.3; bar
